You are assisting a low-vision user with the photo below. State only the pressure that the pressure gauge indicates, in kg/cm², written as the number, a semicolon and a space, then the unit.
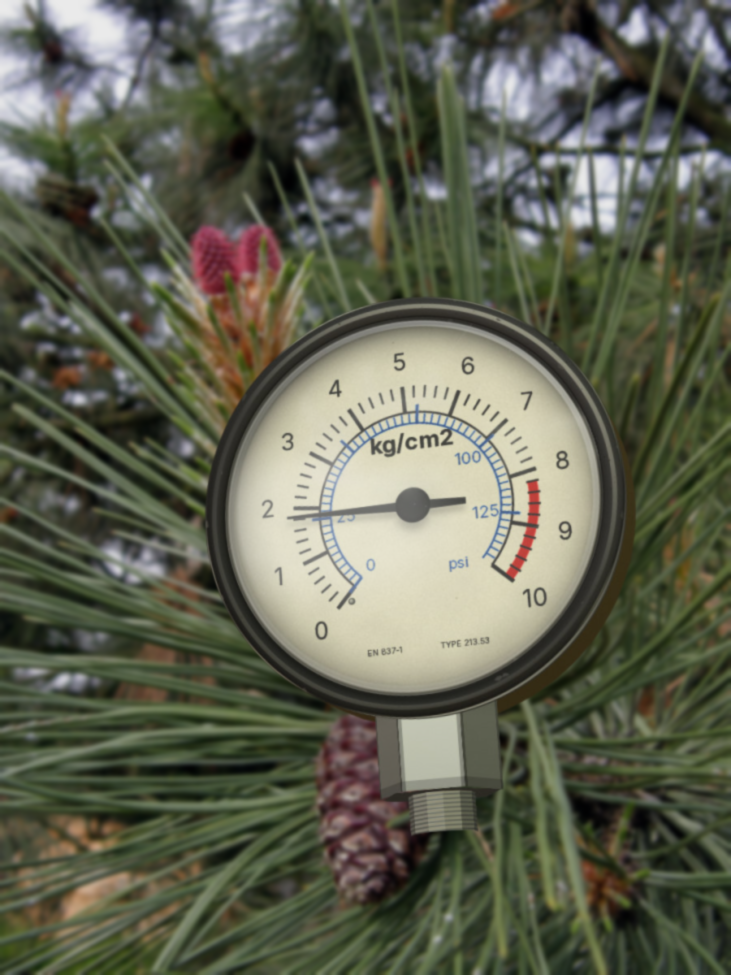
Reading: 1.8; kg/cm²
